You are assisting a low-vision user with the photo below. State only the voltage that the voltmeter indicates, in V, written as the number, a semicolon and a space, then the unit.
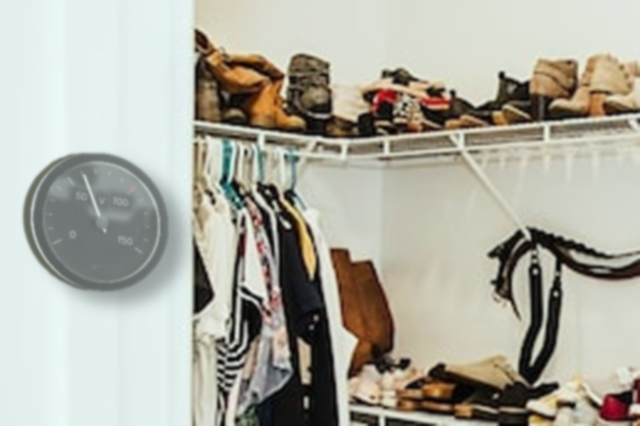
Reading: 60; V
